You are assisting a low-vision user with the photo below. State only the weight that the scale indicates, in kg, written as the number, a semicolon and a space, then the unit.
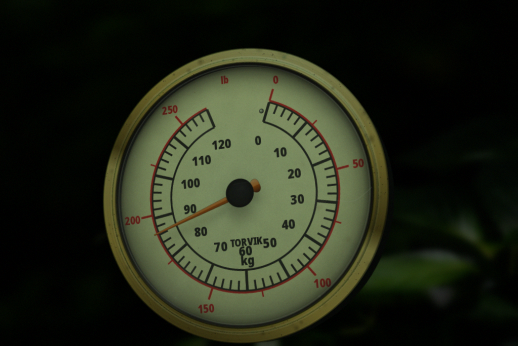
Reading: 86; kg
